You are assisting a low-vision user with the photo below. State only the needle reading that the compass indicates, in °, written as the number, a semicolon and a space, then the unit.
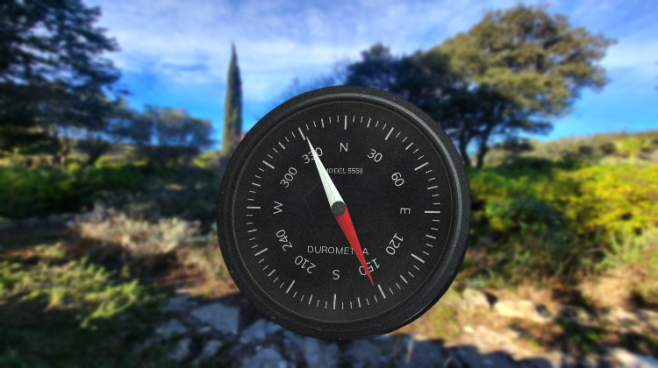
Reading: 152.5; °
